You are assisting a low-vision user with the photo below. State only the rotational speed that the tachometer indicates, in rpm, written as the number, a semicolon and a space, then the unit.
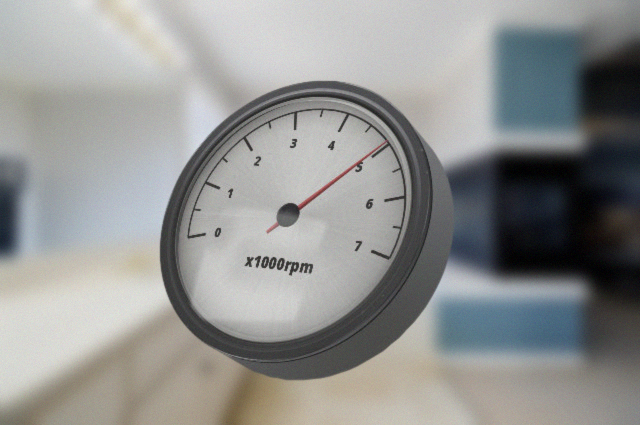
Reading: 5000; rpm
